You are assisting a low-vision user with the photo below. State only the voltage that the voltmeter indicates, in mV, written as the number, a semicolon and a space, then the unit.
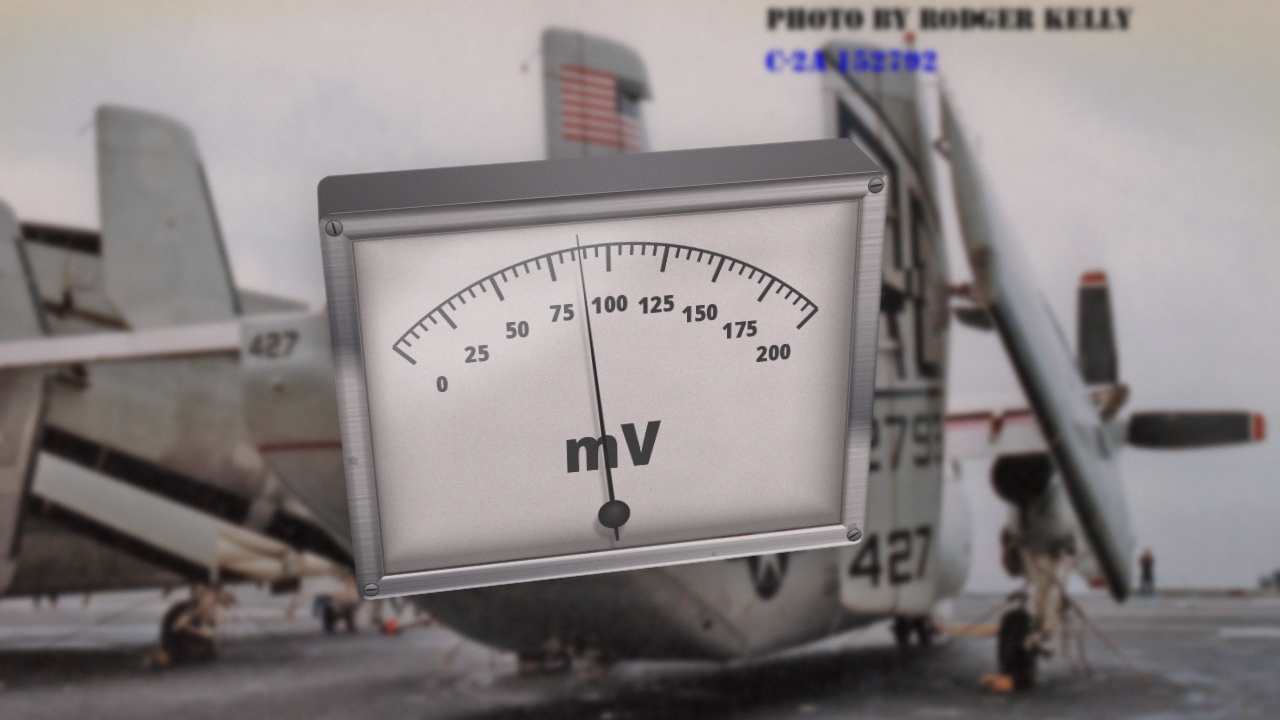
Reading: 87.5; mV
